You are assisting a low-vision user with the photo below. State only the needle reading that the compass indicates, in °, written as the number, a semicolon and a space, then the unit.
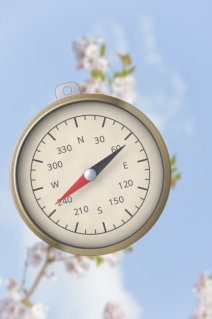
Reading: 245; °
